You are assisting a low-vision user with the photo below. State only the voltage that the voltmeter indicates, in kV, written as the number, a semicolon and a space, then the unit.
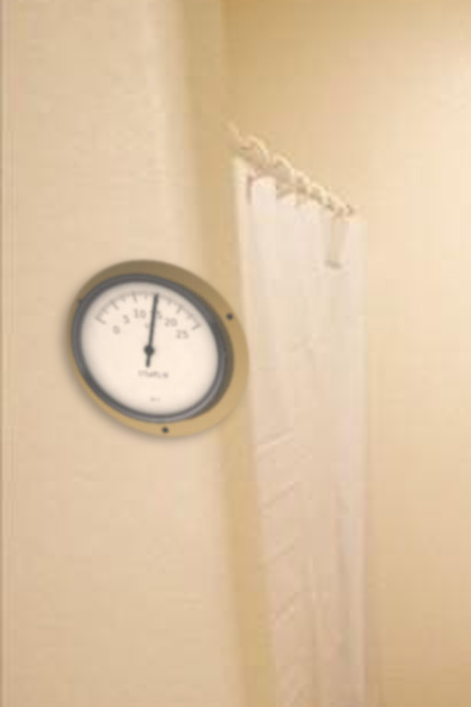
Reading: 15; kV
